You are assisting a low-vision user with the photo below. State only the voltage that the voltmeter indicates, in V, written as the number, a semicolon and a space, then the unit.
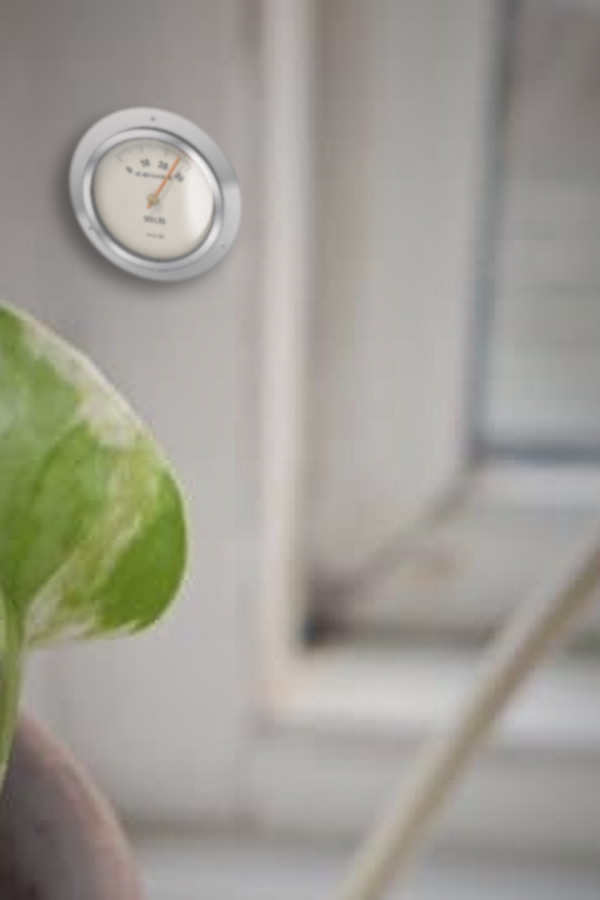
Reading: 25; V
